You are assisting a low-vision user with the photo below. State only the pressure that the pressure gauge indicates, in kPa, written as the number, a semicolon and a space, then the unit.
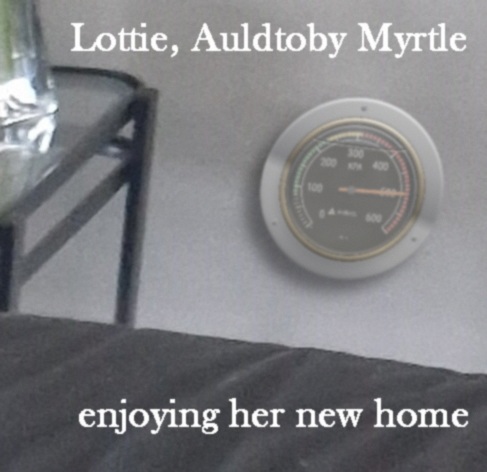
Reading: 500; kPa
